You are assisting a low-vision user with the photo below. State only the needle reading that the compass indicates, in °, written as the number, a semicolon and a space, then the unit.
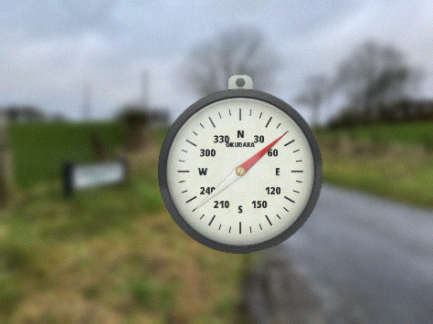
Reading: 50; °
